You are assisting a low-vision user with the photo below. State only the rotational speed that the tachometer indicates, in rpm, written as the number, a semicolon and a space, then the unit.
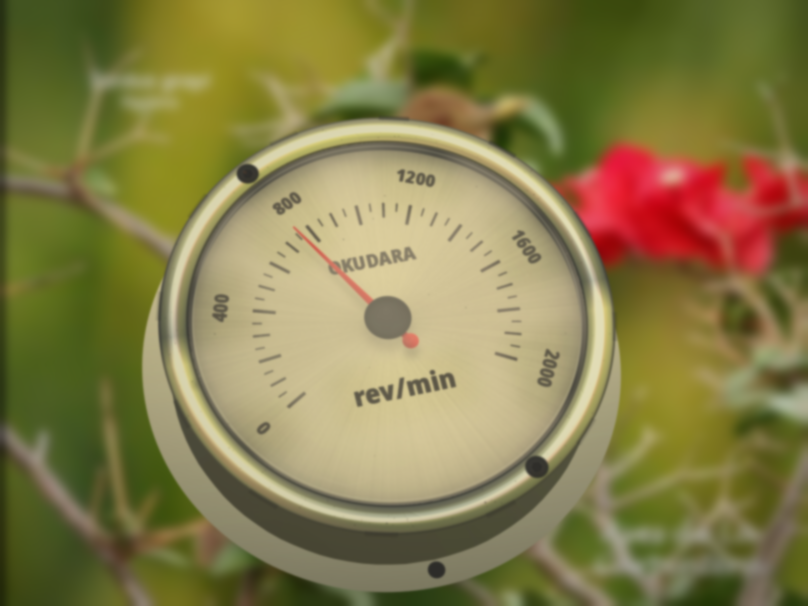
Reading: 750; rpm
